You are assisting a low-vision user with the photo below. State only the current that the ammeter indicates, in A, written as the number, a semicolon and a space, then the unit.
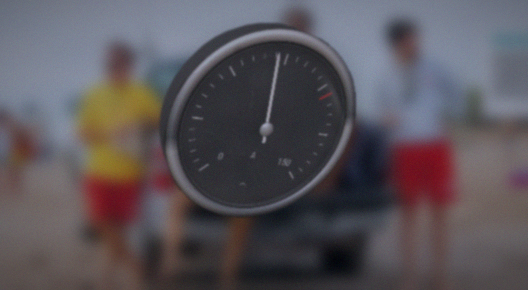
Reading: 70; A
